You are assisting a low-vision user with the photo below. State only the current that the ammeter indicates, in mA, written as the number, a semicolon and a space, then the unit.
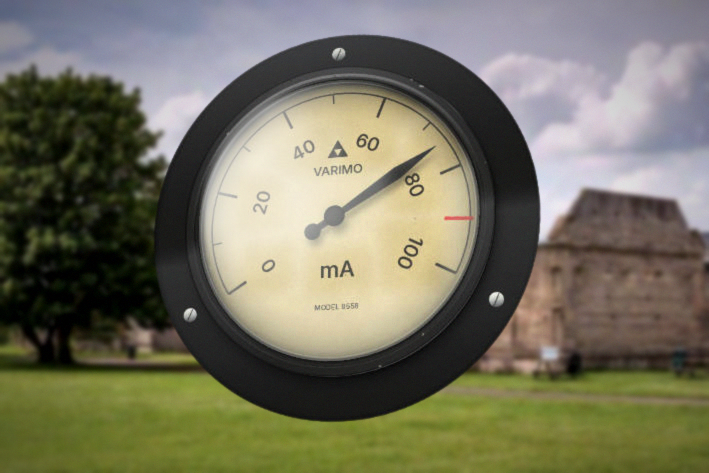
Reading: 75; mA
